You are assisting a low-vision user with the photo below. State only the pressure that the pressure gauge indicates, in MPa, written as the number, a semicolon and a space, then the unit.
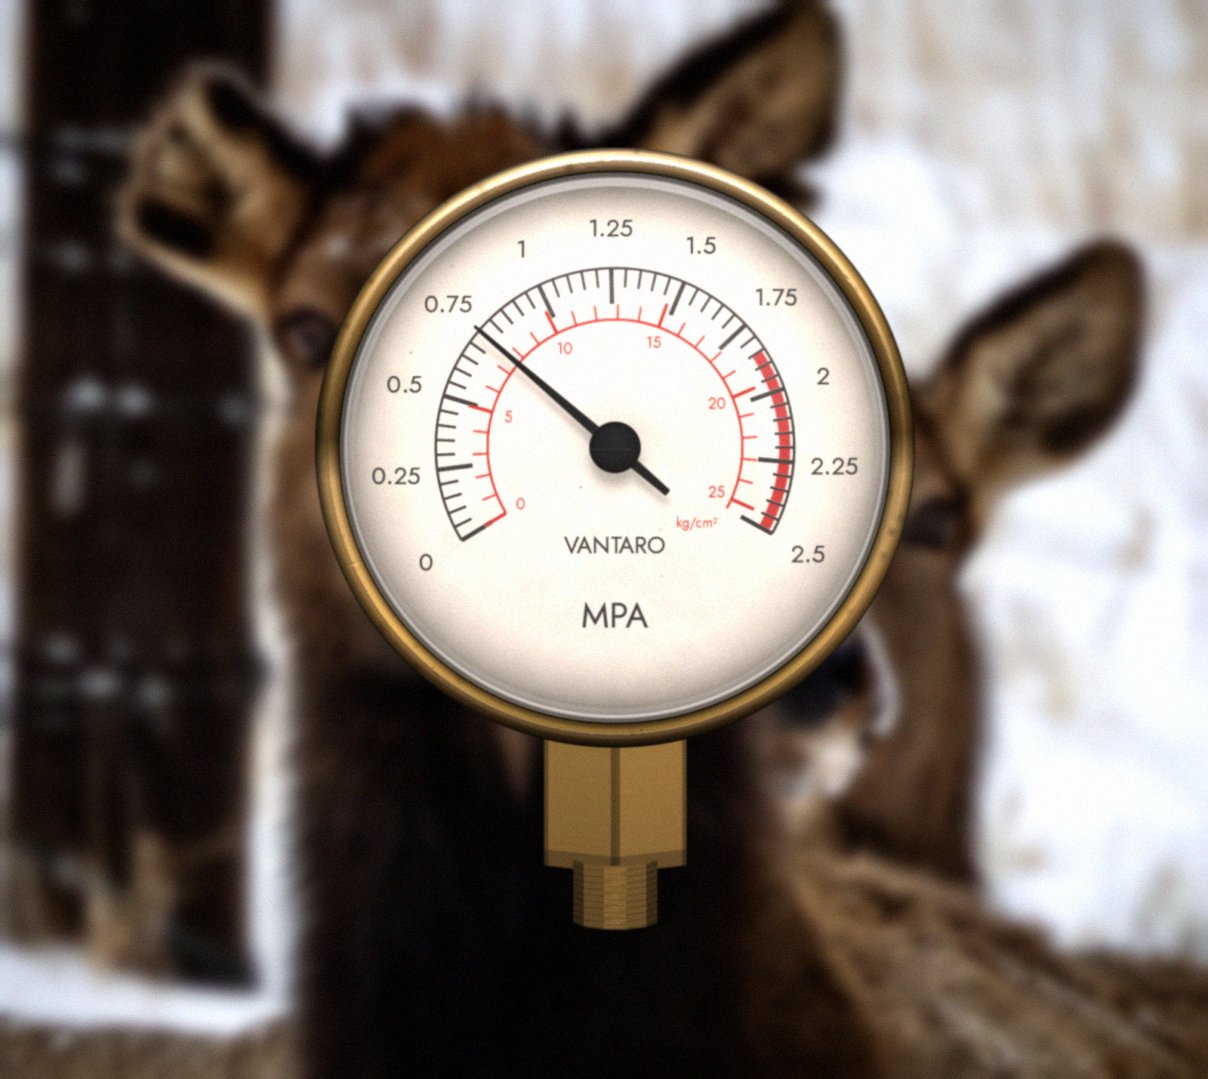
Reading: 0.75; MPa
